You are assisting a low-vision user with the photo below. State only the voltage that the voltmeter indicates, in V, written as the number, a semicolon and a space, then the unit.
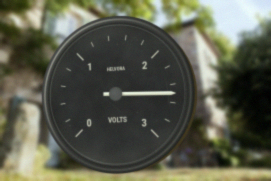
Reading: 2.5; V
